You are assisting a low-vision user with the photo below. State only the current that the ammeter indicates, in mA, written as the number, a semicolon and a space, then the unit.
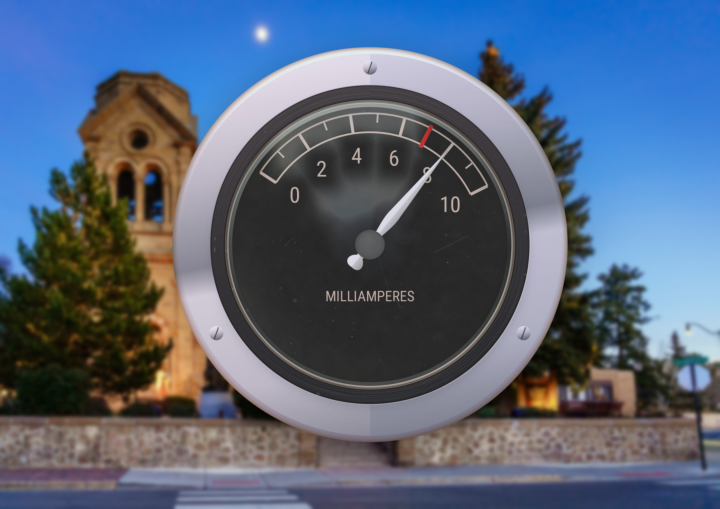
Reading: 8; mA
